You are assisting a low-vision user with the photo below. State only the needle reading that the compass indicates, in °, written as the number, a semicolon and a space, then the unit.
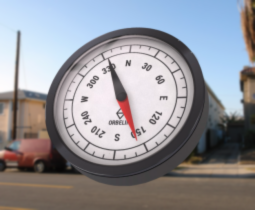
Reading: 155; °
